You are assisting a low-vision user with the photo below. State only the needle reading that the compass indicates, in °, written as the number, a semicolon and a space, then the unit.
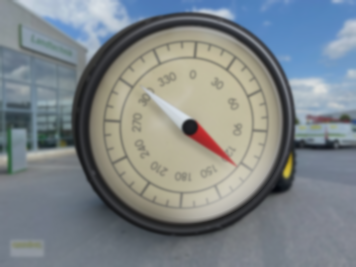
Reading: 125; °
